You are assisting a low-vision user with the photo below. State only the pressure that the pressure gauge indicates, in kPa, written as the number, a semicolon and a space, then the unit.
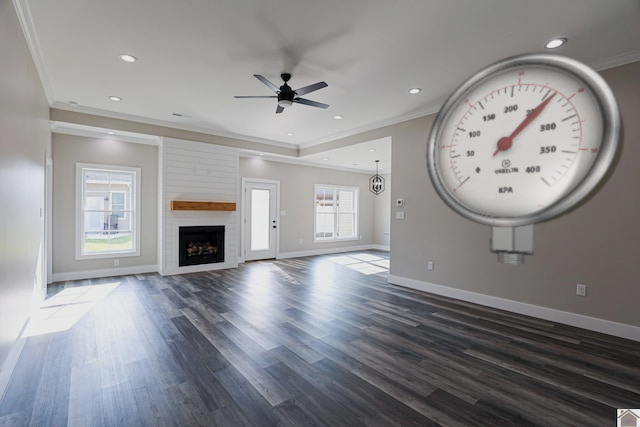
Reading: 260; kPa
